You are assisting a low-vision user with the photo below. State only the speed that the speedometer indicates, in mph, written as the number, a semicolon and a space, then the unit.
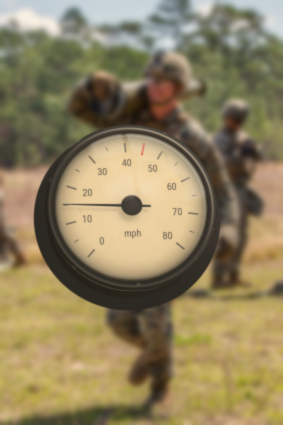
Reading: 15; mph
